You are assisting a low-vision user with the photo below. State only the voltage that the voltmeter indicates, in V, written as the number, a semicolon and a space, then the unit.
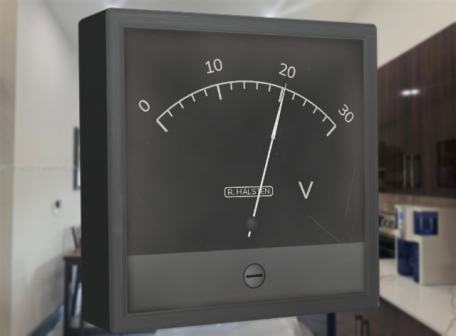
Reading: 20; V
